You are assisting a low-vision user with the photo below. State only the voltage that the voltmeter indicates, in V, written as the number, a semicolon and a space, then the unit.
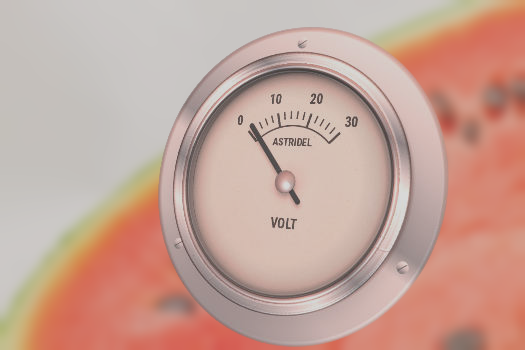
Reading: 2; V
